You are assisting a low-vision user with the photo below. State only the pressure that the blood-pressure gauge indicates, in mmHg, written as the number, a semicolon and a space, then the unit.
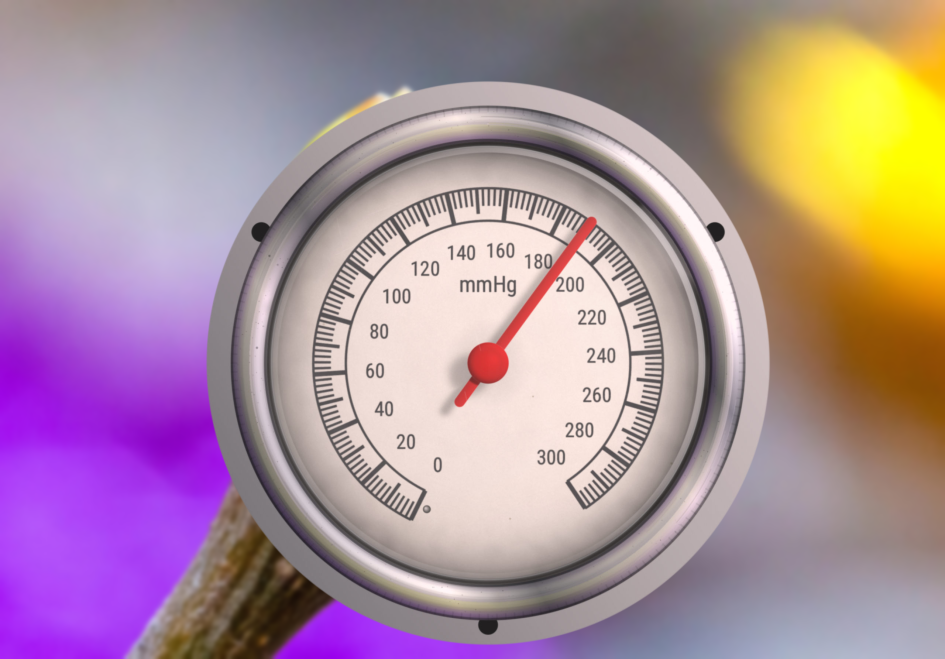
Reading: 190; mmHg
